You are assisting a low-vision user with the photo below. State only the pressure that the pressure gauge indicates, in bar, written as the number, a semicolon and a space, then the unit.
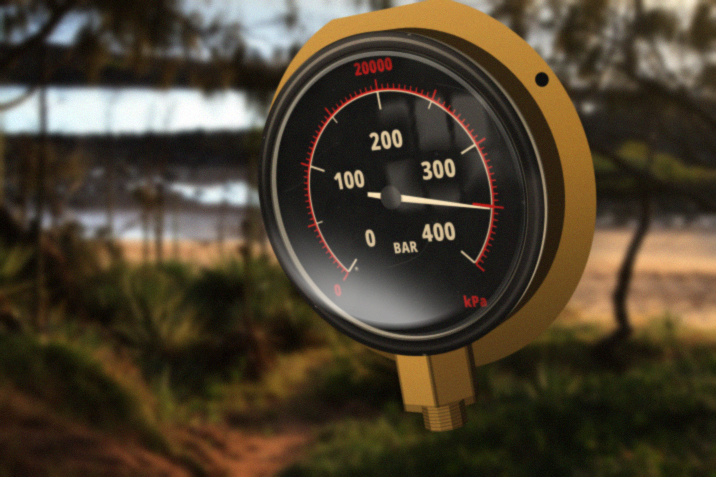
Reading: 350; bar
